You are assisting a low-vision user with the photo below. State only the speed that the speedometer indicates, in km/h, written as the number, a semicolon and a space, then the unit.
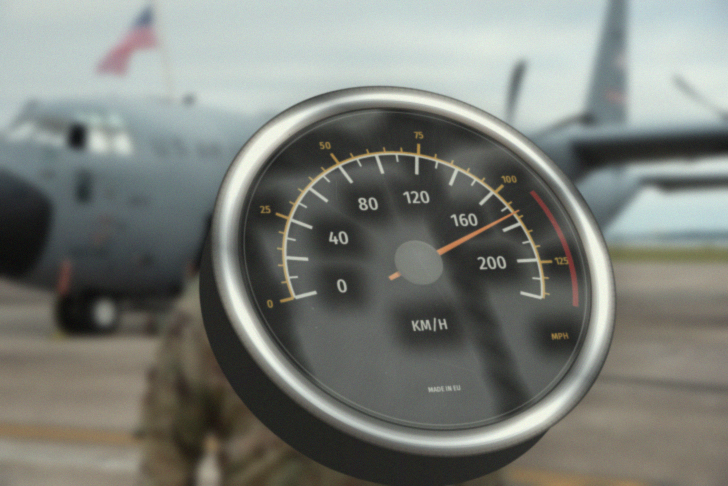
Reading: 175; km/h
